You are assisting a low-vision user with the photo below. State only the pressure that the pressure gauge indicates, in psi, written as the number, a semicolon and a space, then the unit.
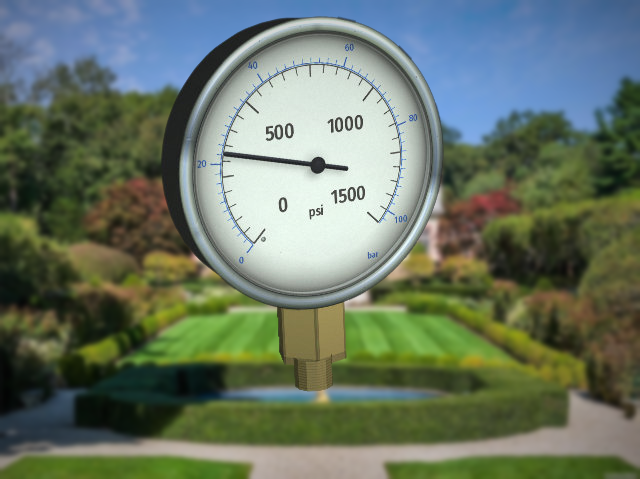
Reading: 325; psi
